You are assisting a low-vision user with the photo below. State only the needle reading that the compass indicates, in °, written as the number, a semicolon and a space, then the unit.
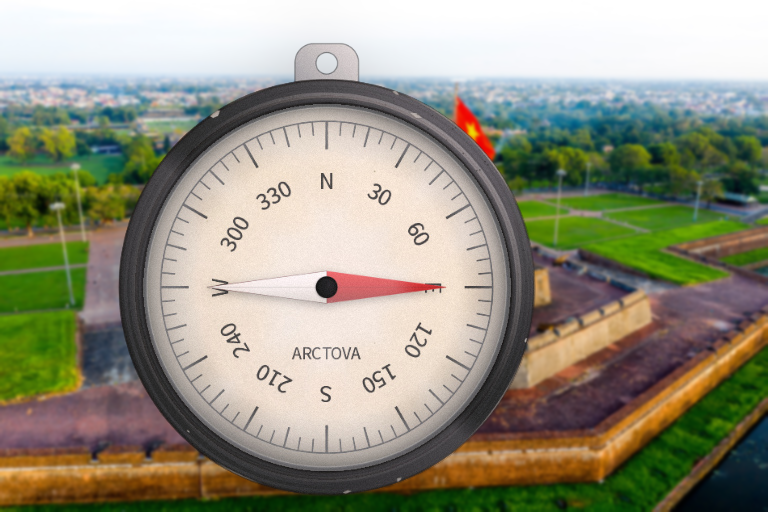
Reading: 90; °
